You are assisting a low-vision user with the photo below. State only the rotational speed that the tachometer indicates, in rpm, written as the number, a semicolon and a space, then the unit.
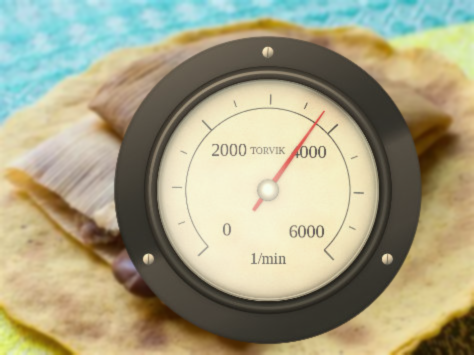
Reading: 3750; rpm
